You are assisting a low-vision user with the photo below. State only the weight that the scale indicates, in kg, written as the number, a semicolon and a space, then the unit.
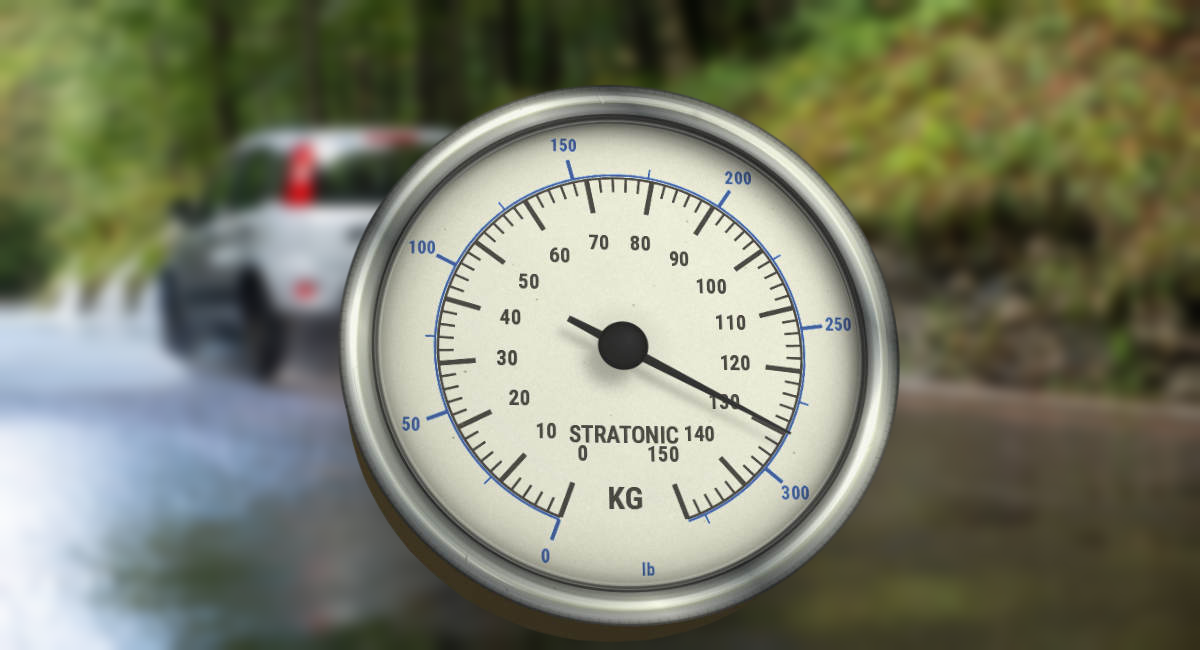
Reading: 130; kg
